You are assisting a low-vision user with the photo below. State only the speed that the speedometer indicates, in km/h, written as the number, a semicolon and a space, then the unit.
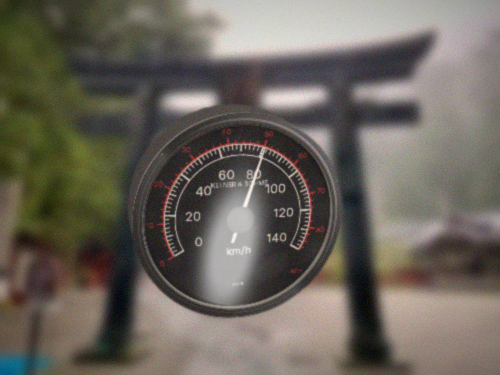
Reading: 80; km/h
